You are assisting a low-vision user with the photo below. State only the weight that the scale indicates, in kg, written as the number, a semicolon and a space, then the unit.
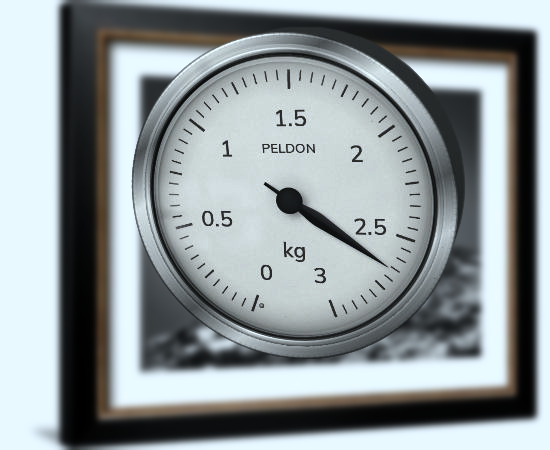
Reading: 2.65; kg
